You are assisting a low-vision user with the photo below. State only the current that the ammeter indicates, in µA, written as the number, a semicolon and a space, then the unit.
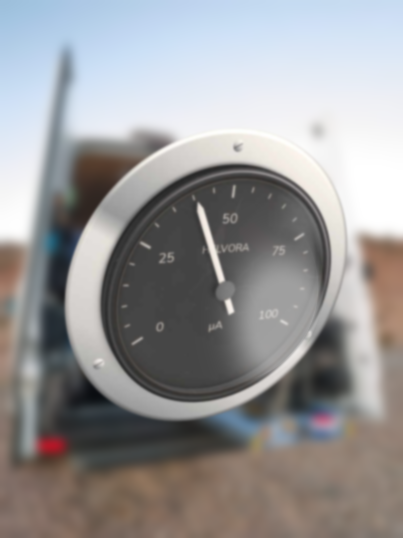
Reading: 40; µA
